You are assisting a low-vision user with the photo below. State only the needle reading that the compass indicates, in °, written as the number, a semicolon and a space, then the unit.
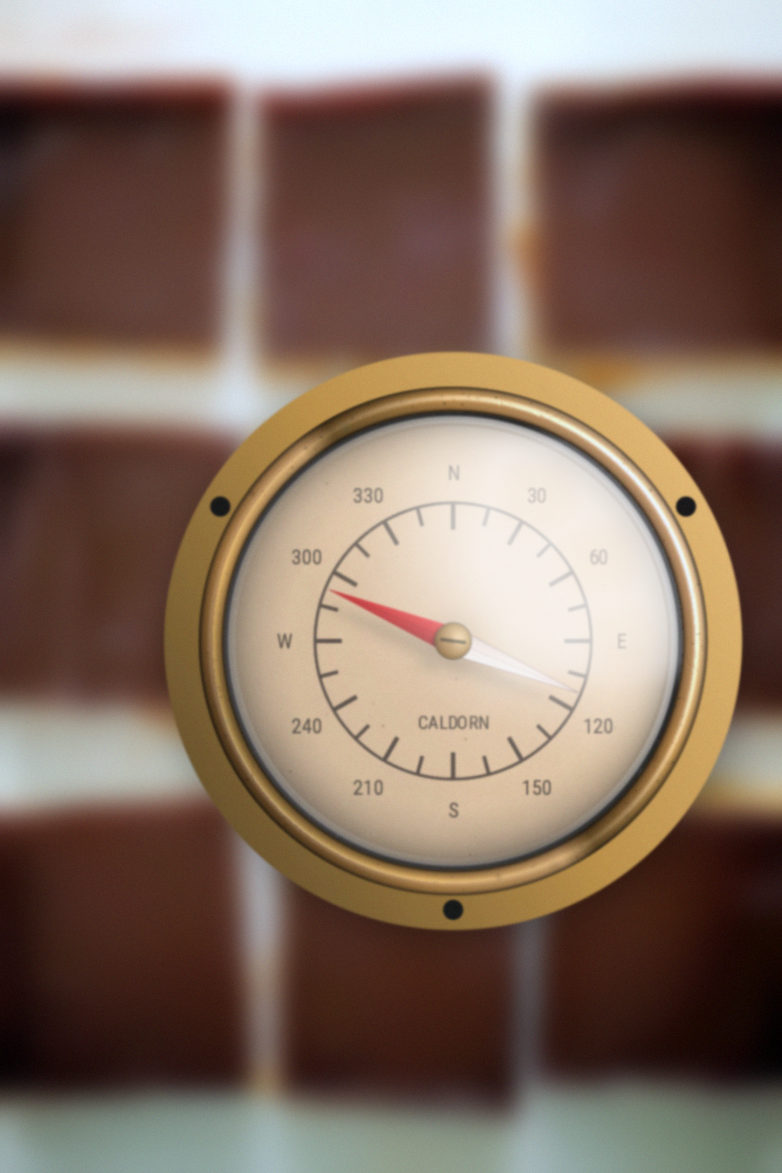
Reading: 292.5; °
